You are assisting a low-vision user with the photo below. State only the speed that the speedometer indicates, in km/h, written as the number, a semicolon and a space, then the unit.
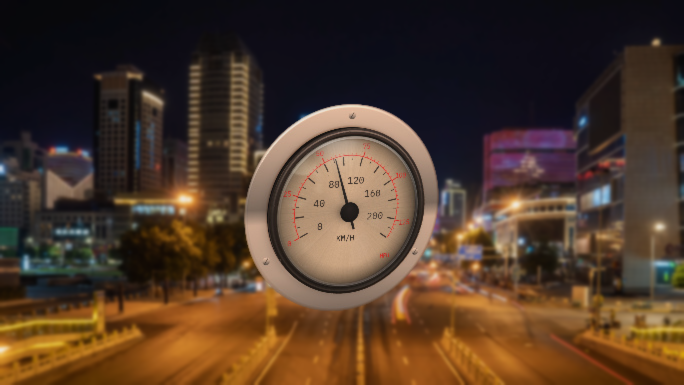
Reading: 90; km/h
